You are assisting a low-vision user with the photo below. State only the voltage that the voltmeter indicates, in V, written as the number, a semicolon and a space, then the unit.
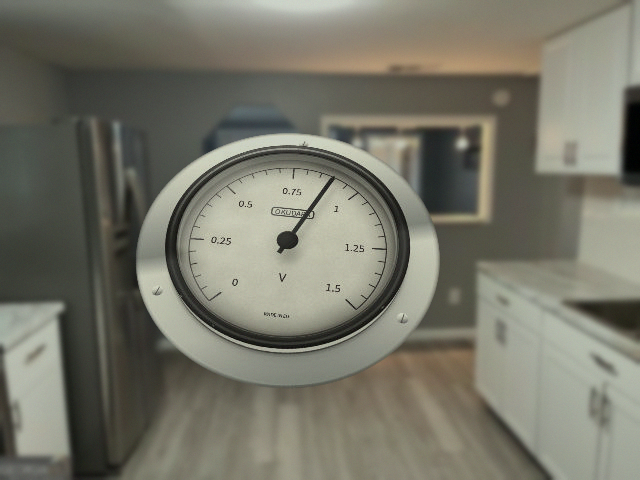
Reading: 0.9; V
